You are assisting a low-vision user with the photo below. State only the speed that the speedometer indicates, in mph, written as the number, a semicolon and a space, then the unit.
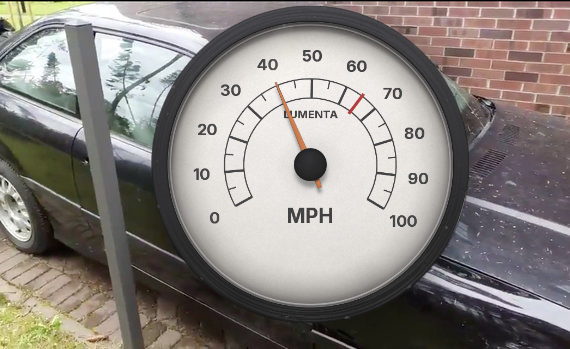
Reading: 40; mph
